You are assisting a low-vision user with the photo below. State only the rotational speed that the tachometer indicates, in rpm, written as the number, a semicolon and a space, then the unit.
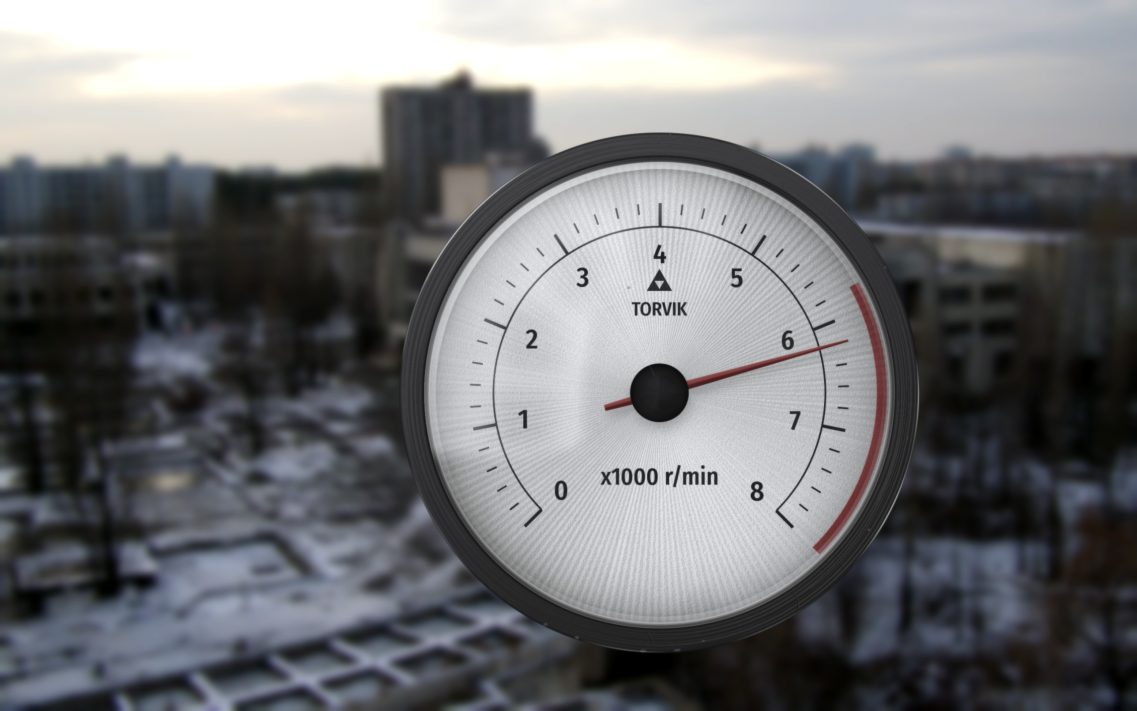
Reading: 6200; rpm
